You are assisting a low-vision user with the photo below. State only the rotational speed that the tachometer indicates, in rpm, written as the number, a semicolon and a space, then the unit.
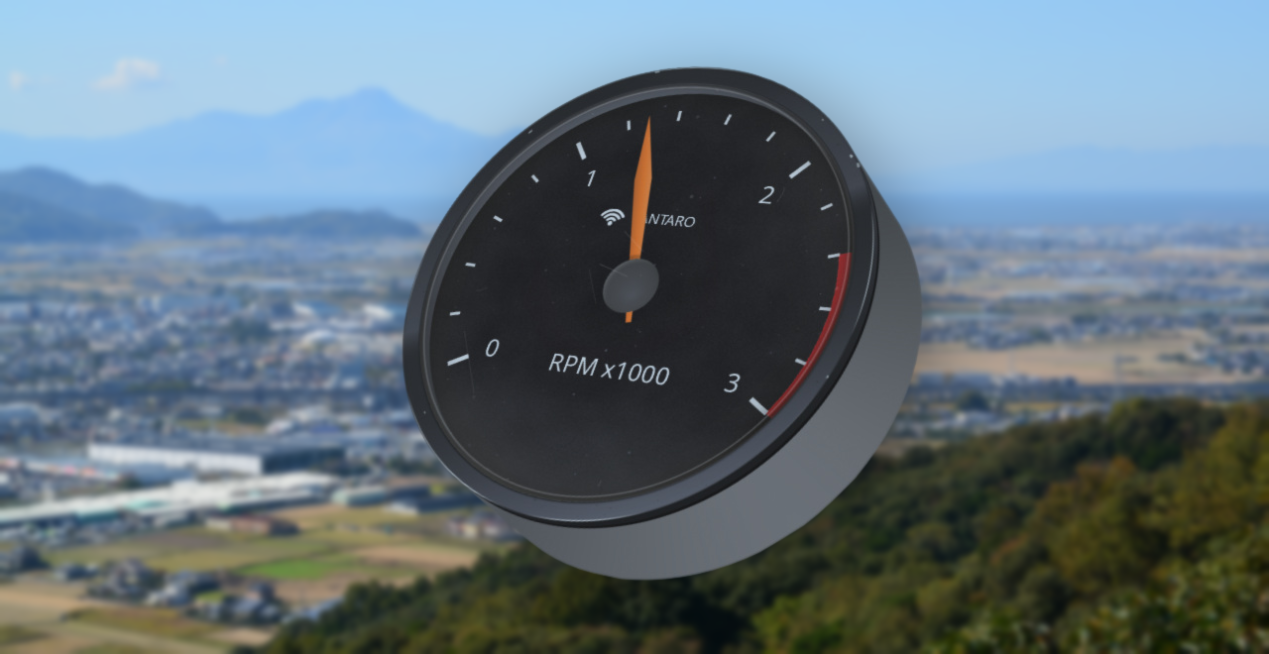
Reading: 1300; rpm
